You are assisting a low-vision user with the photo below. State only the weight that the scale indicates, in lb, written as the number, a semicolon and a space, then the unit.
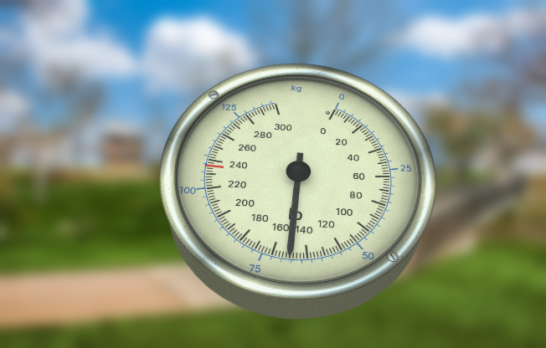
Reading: 150; lb
